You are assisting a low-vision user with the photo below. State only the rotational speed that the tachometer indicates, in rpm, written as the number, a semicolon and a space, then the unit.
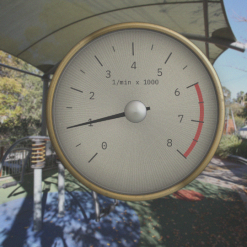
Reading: 1000; rpm
